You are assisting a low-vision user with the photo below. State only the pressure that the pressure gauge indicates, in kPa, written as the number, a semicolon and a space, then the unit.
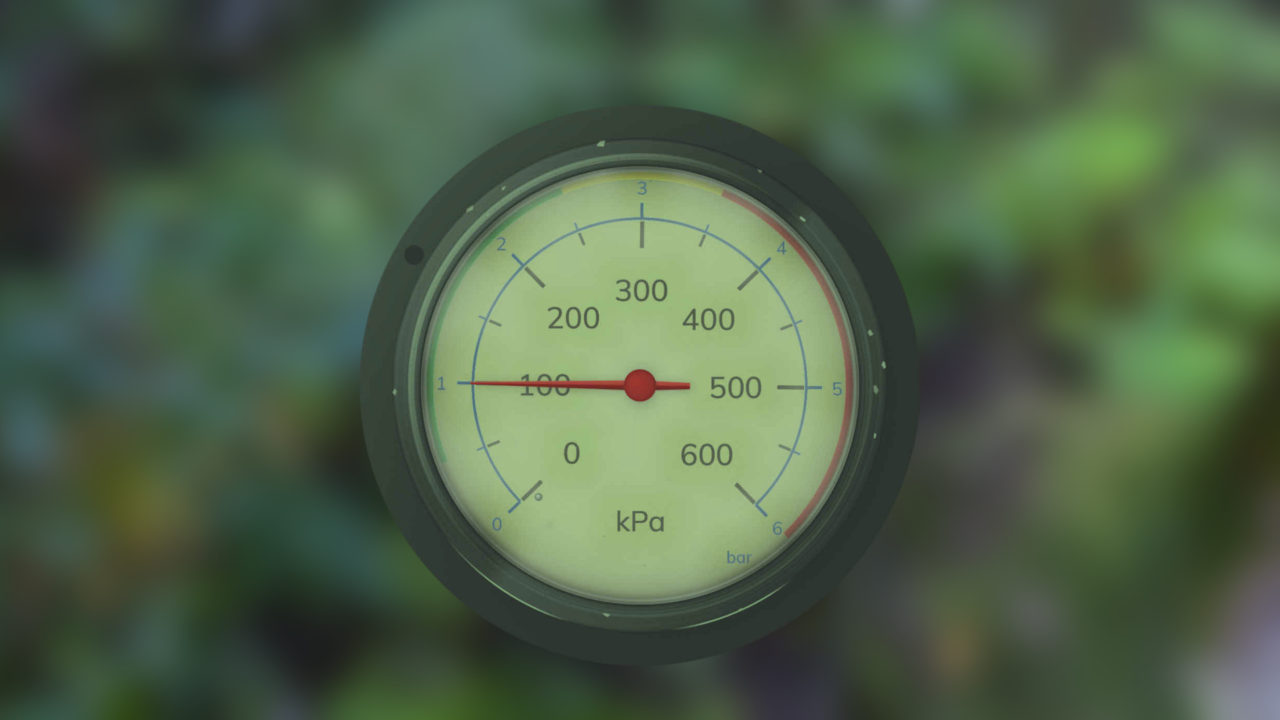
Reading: 100; kPa
